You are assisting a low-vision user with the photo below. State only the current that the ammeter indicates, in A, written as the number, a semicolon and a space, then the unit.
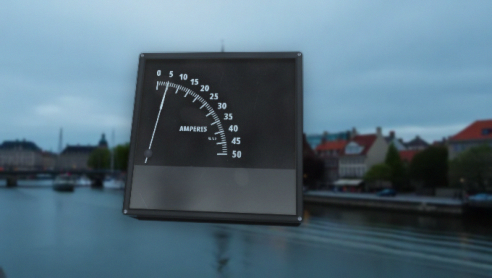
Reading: 5; A
